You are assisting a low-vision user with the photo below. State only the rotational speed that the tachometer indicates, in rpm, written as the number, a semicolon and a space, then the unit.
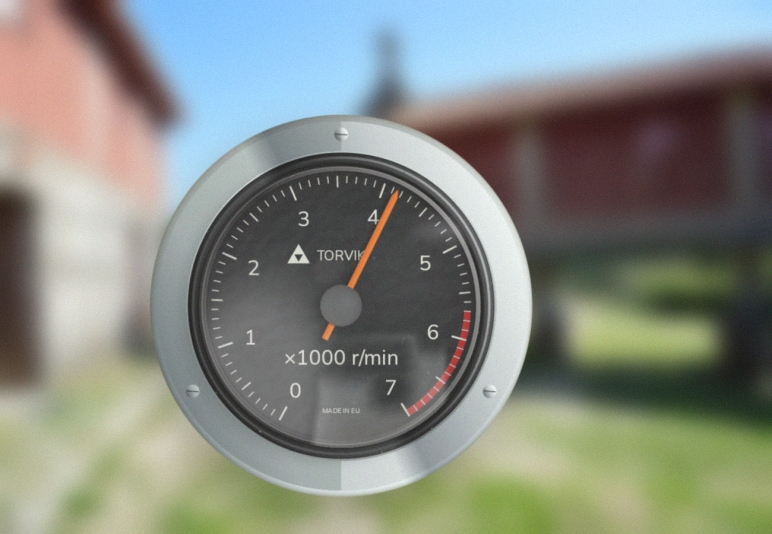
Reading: 4150; rpm
